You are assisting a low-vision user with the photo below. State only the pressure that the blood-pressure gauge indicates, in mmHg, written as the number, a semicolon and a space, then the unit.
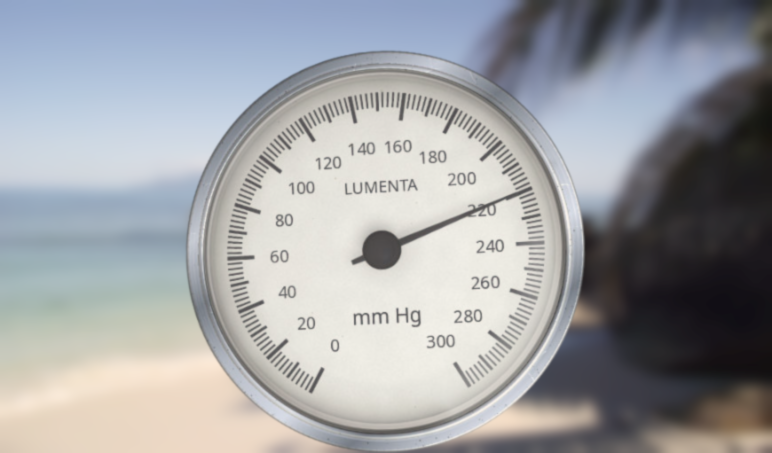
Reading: 220; mmHg
